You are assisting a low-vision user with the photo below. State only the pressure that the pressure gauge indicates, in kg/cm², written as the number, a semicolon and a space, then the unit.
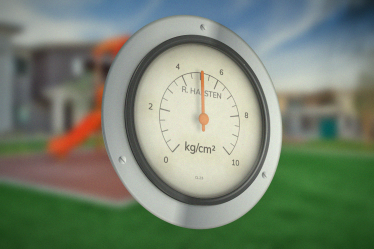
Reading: 5; kg/cm²
